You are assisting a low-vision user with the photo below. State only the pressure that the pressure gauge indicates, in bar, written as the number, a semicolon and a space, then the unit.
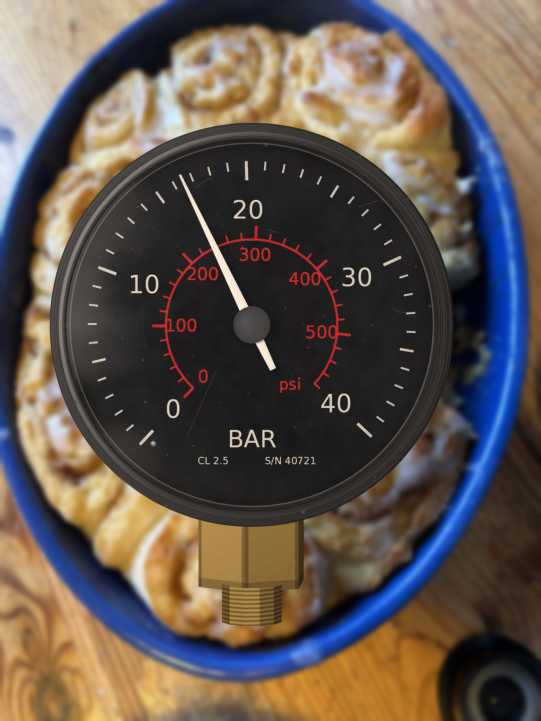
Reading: 16.5; bar
